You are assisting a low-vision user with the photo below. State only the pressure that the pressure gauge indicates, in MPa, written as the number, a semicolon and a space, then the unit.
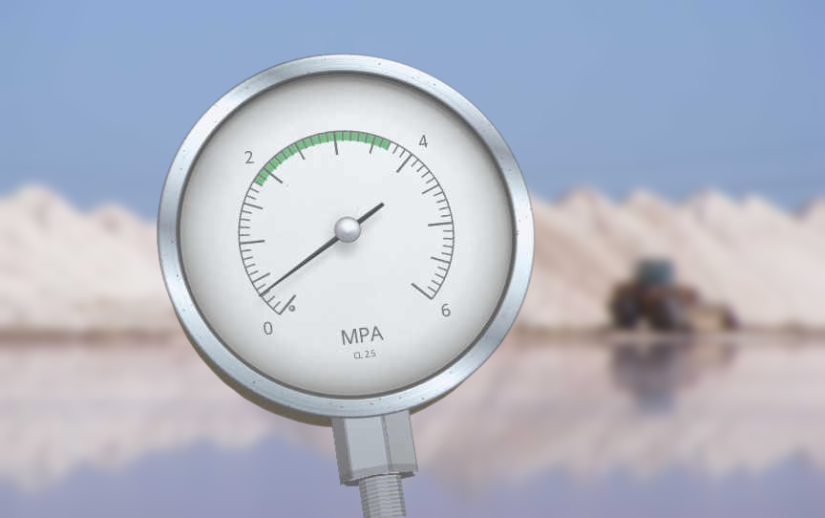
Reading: 0.3; MPa
